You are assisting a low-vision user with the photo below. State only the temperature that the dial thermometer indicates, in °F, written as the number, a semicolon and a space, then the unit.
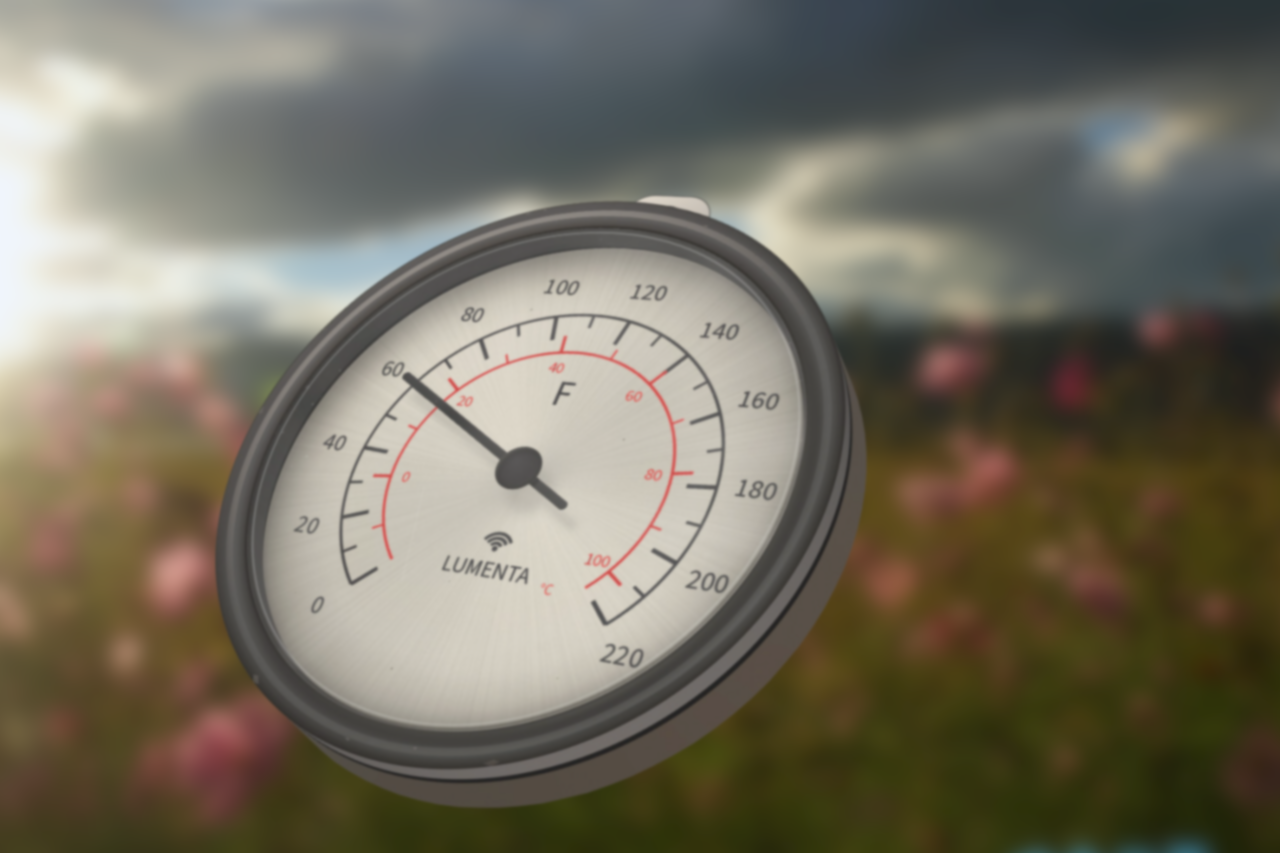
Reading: 60; °F
